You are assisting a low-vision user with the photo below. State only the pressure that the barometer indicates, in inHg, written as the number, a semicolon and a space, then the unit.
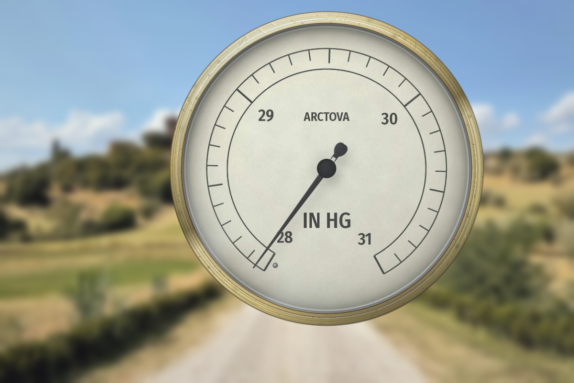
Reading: 28.05; inHg
